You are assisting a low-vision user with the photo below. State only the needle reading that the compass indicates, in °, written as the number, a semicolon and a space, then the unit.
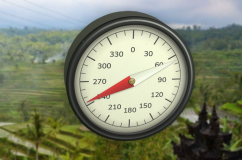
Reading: 245; °
